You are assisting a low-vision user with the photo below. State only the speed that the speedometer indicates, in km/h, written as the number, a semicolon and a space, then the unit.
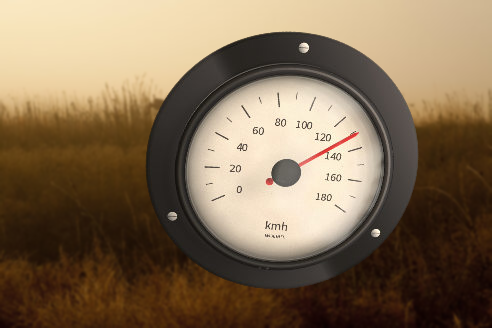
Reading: 130; km/h
